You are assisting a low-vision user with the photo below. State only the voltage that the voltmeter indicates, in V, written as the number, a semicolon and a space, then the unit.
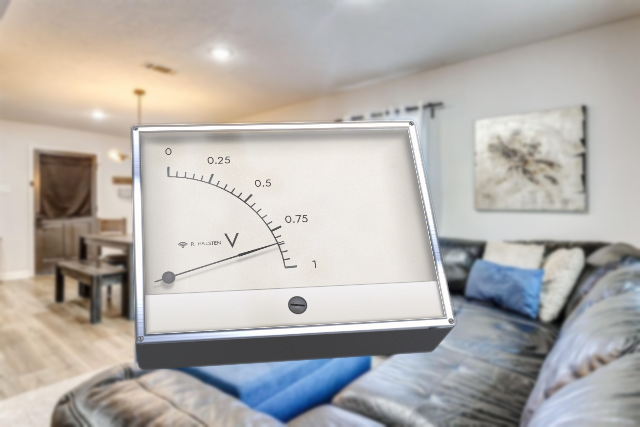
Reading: 0.85; V
